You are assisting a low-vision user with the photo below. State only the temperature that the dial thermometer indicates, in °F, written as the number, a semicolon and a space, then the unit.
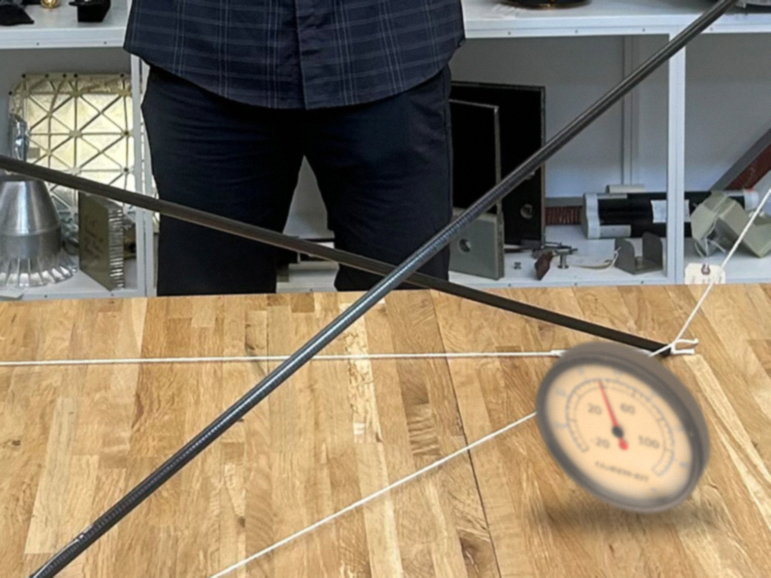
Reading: 40; °F
